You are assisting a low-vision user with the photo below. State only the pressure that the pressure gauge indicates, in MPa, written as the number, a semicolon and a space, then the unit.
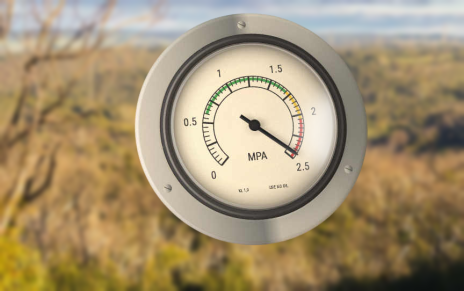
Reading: 2.45; MPa
